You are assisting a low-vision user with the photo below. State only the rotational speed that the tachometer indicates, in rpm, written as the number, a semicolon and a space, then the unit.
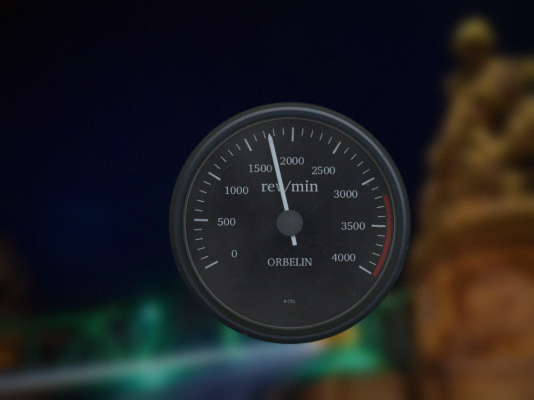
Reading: 1750; rpm
